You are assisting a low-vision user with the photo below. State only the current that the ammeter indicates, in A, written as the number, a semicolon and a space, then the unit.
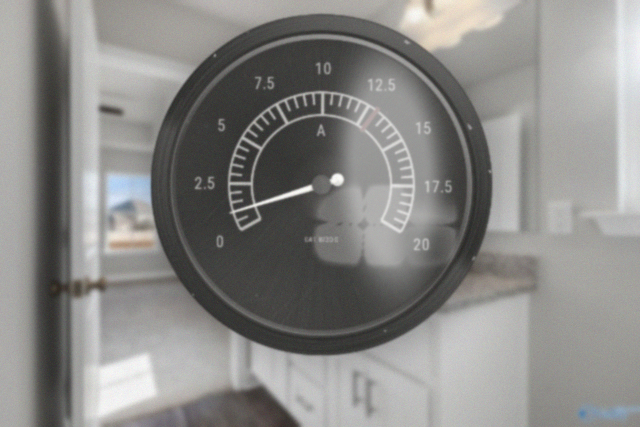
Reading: 1; A
